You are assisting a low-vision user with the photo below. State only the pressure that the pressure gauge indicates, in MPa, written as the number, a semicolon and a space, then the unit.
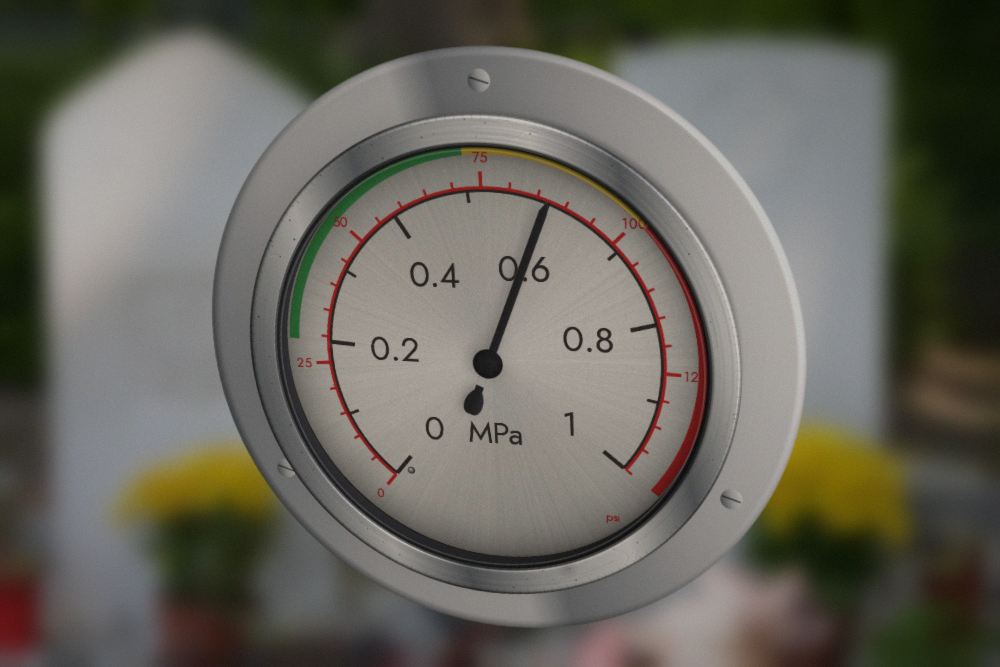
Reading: 0.6; MPa
